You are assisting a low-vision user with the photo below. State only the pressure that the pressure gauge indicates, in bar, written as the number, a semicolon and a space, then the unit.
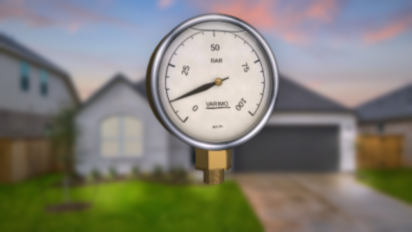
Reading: 10; bar
